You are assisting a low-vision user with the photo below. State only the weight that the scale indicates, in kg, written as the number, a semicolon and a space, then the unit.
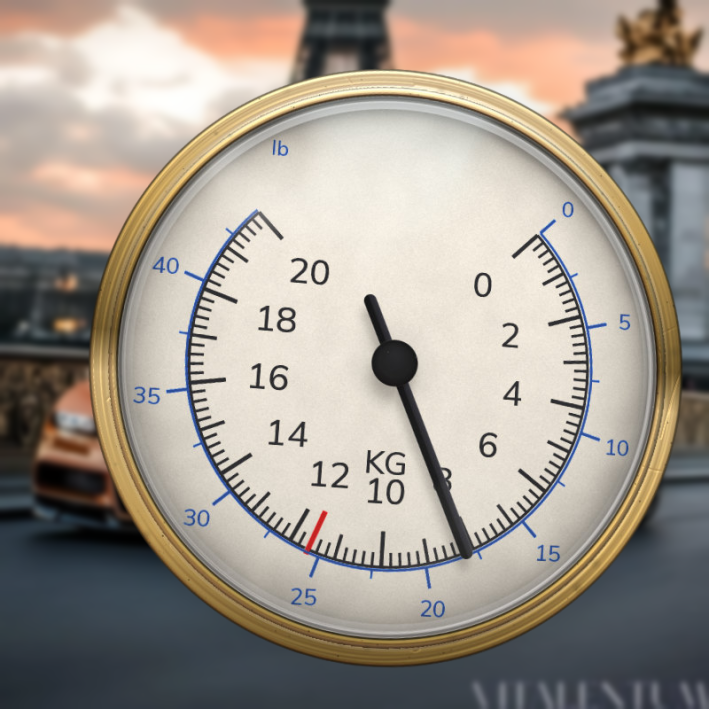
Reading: 8.2; kg
